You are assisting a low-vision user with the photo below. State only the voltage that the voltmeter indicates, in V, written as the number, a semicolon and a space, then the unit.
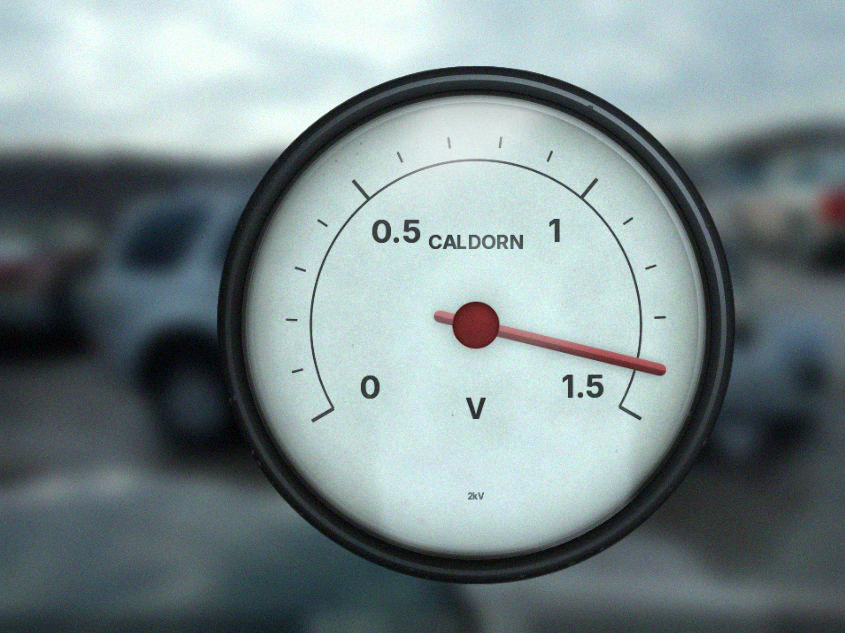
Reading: 1.4; V
